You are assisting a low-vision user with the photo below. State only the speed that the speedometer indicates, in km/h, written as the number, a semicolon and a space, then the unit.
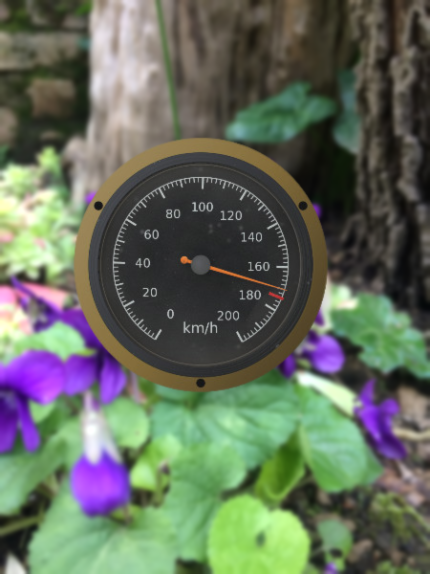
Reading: 170; km/h
